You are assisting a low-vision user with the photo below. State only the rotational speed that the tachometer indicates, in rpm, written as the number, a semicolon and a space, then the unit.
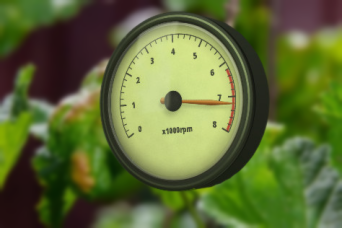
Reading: 7200; rpm
